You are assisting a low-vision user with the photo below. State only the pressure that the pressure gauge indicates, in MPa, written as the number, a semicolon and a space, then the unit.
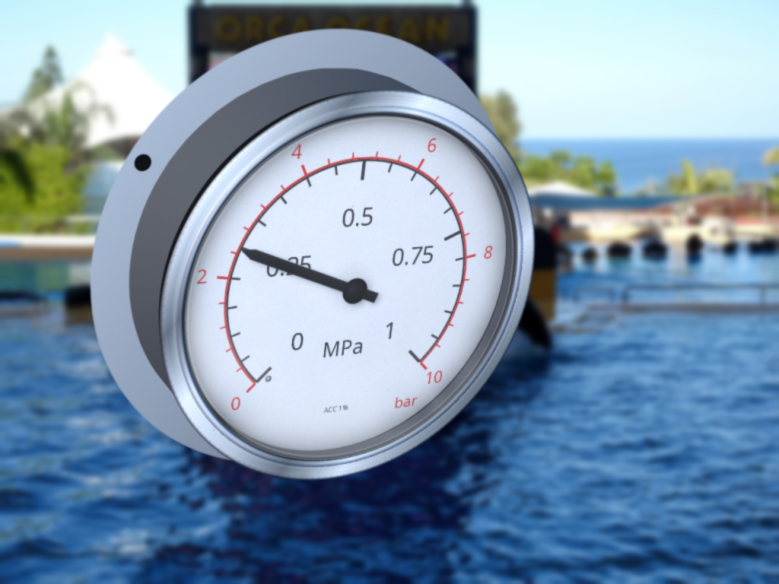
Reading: 0.25; MPa
